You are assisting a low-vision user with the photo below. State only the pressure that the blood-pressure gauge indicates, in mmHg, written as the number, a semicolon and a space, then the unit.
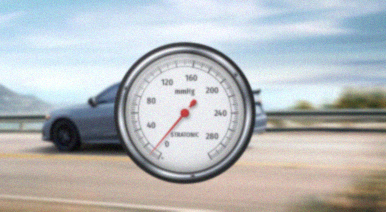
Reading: 10; mmHg
